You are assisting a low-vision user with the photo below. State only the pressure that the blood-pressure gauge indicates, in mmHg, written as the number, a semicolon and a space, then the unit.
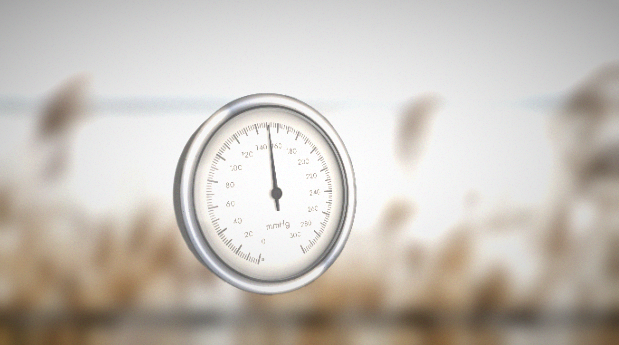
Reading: 150; mmHg
